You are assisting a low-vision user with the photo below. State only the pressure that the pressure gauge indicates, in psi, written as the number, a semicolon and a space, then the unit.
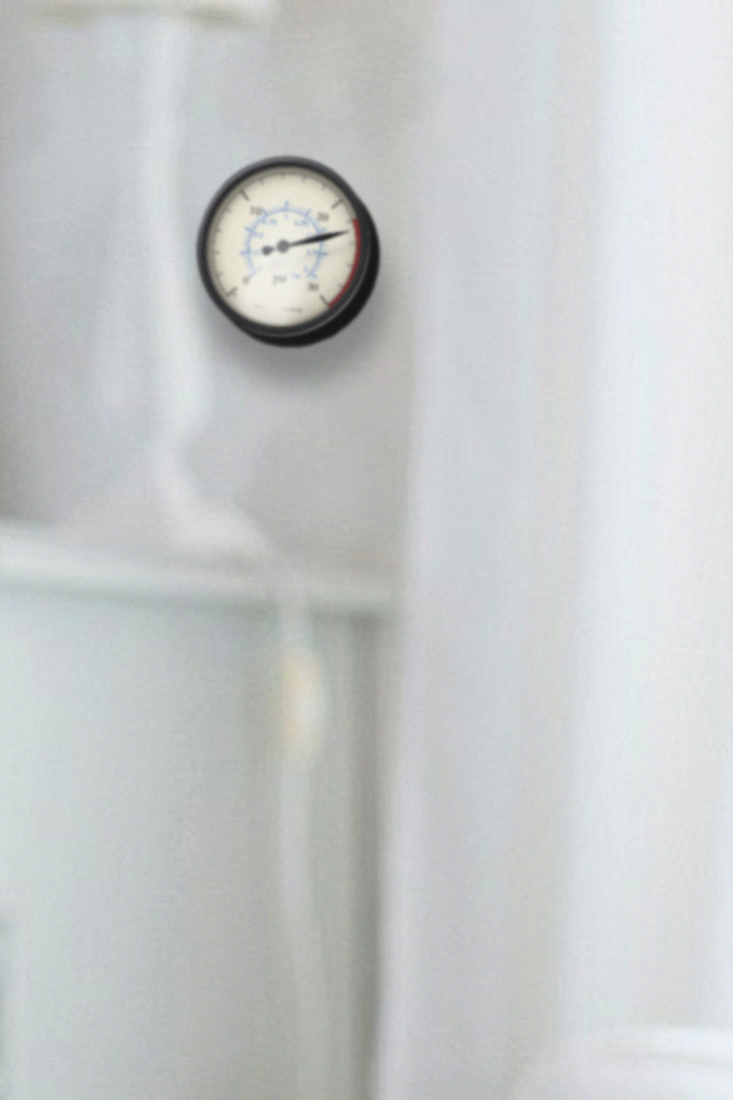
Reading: 23; psi
